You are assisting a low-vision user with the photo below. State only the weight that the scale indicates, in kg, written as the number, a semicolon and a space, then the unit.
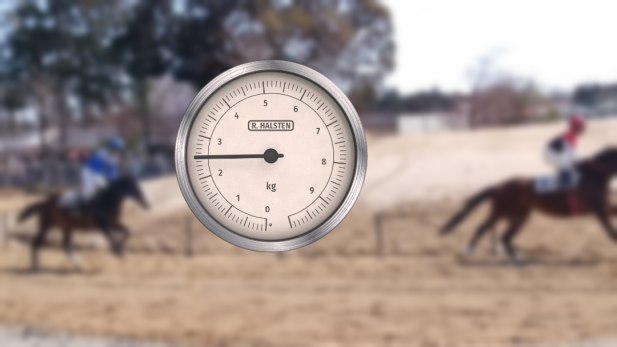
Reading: 2.5; kg
